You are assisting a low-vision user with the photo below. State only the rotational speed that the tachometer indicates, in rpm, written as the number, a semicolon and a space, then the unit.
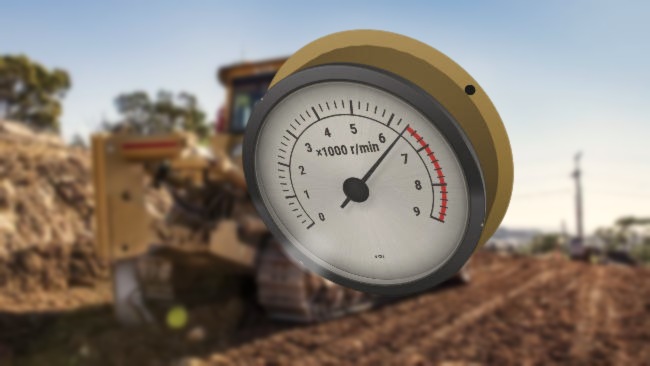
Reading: 6400; rpm
